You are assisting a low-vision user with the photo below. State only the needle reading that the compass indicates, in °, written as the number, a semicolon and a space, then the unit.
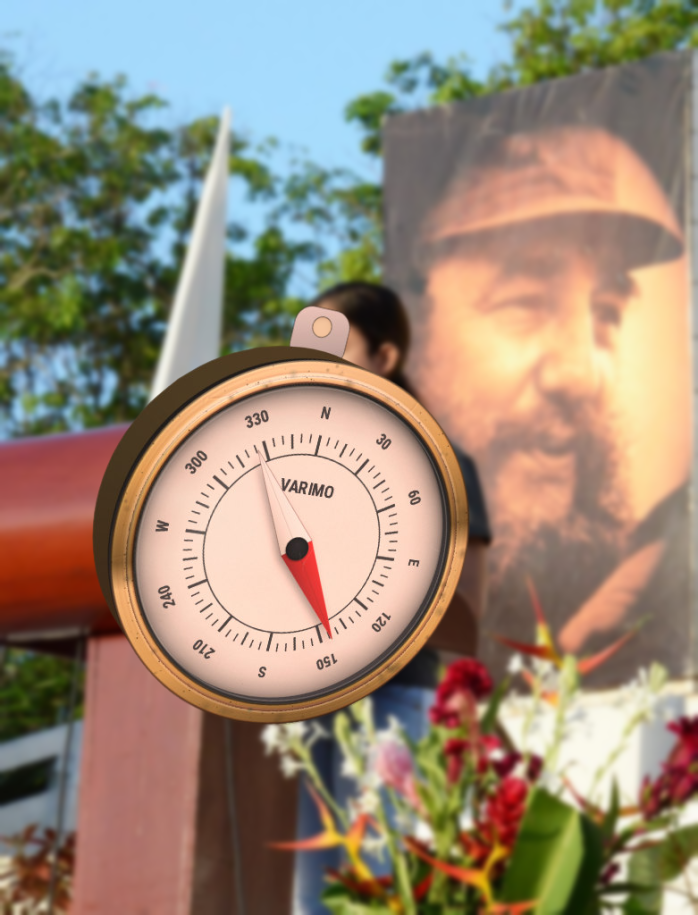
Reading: 145; °
